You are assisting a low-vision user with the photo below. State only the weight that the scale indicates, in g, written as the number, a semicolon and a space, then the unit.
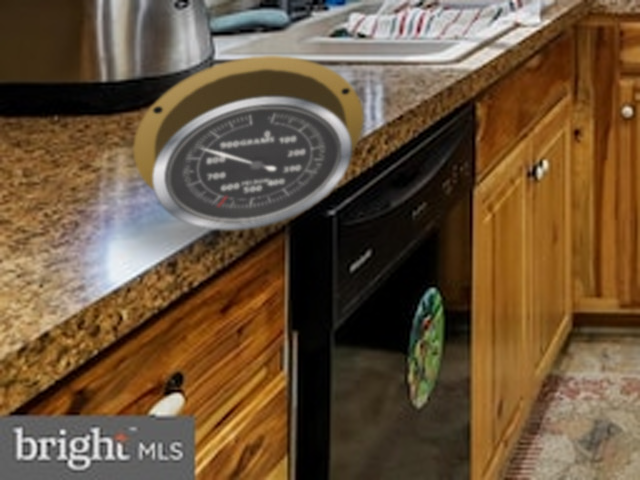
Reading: 850; g
